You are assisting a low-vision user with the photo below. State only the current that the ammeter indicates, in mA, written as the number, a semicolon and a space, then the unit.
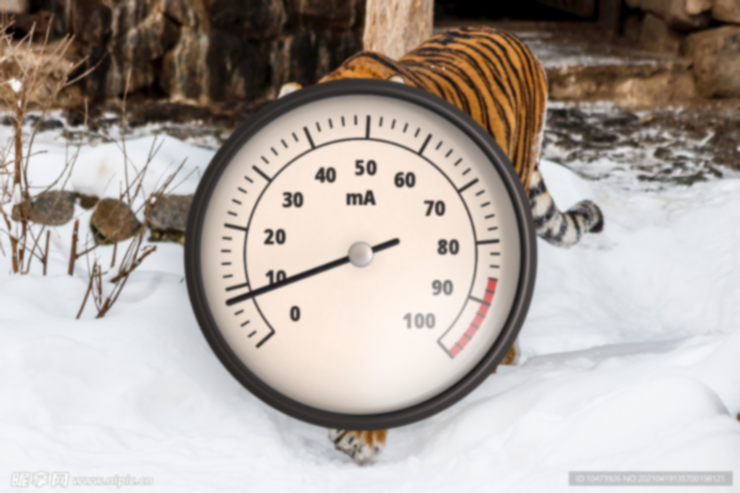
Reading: 8; mA
